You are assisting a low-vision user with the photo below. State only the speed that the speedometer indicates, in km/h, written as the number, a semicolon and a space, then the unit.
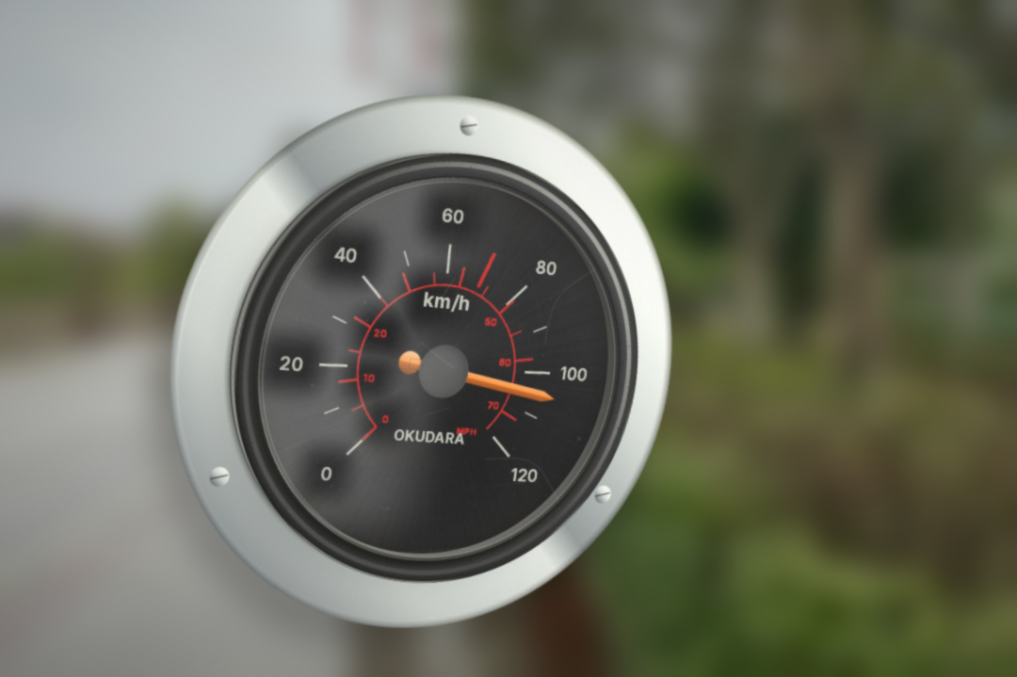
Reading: 105; km/h
